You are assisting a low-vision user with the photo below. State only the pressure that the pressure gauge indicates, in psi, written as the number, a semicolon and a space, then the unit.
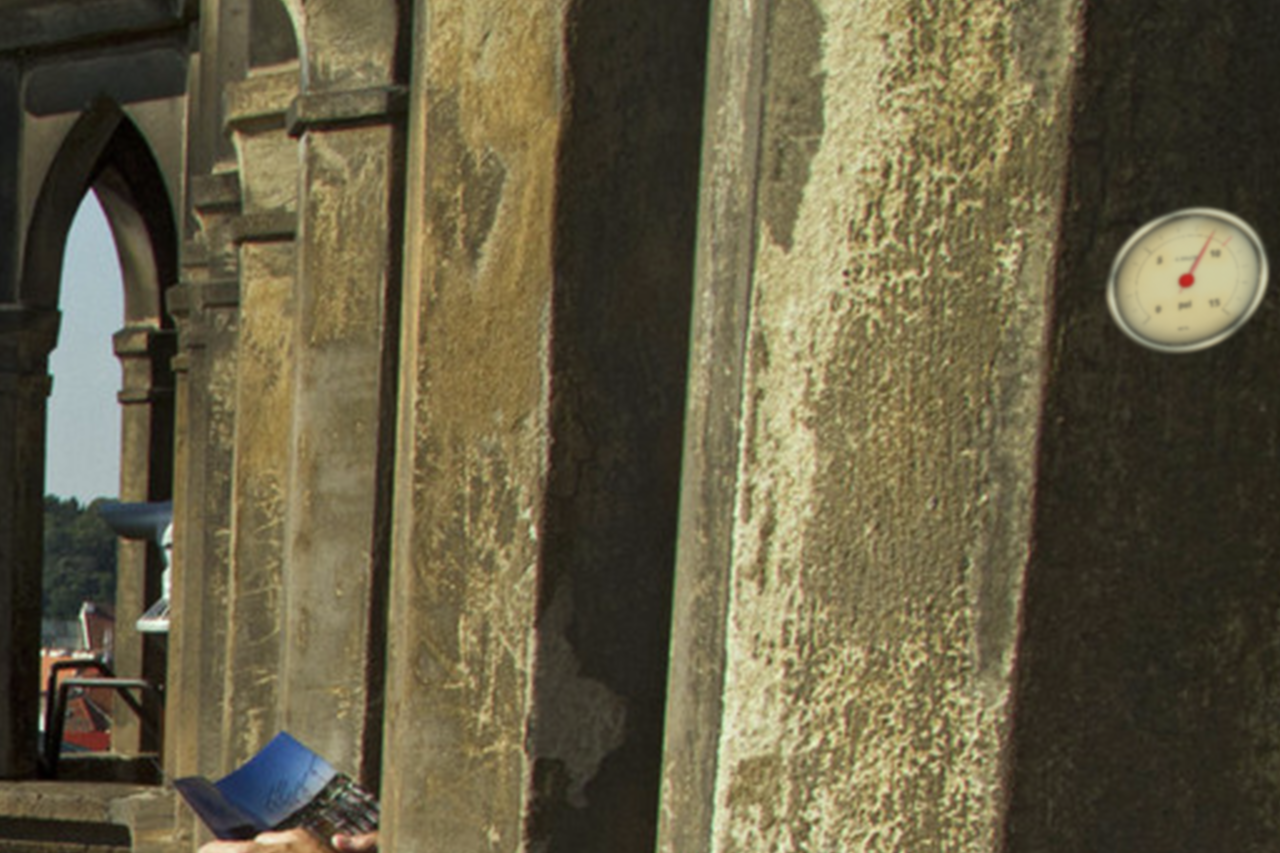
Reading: 9; psi
